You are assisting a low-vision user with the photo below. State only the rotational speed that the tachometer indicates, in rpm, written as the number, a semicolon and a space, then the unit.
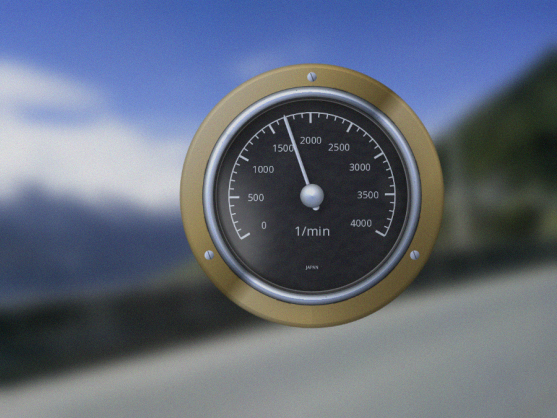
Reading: 1700; rpm
